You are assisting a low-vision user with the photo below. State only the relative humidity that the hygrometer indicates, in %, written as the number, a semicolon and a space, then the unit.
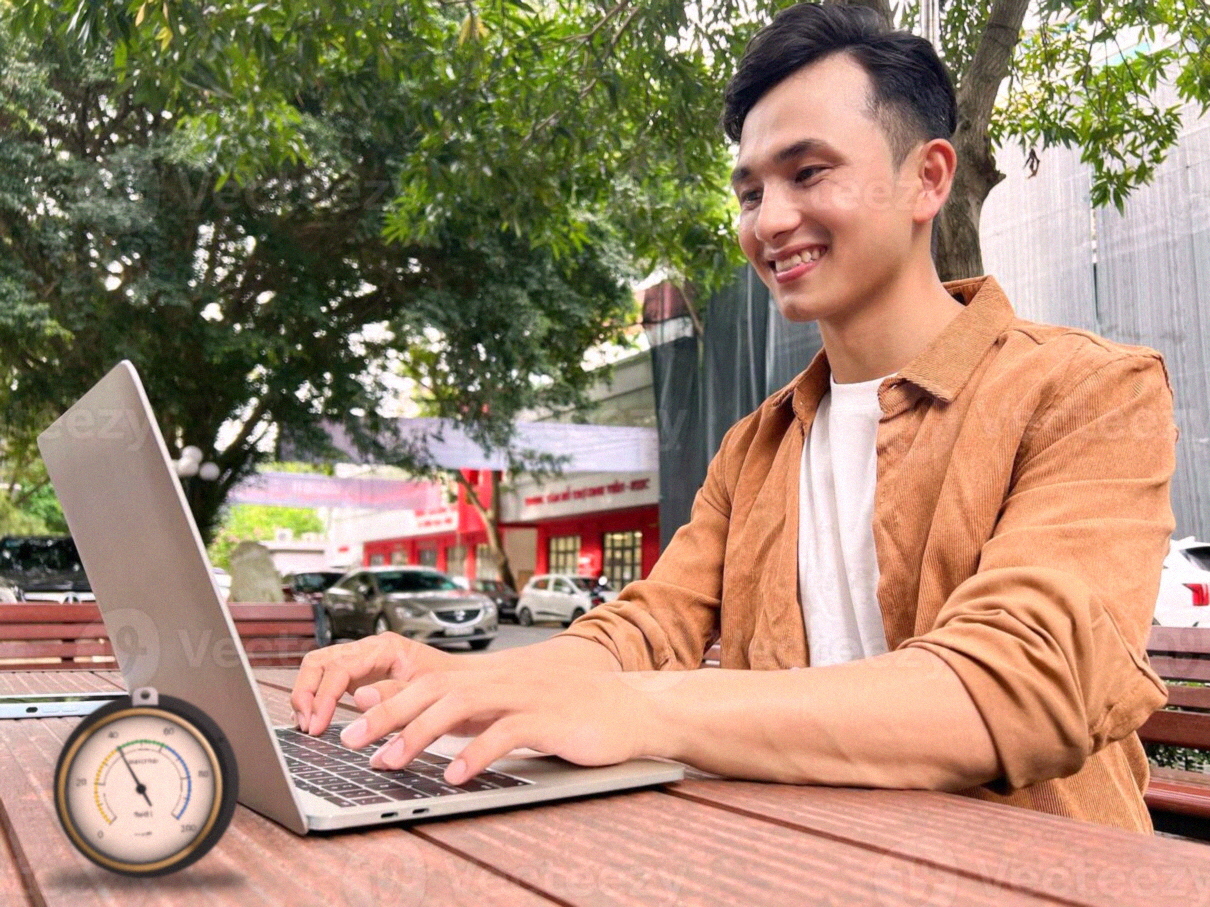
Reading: 40; %
